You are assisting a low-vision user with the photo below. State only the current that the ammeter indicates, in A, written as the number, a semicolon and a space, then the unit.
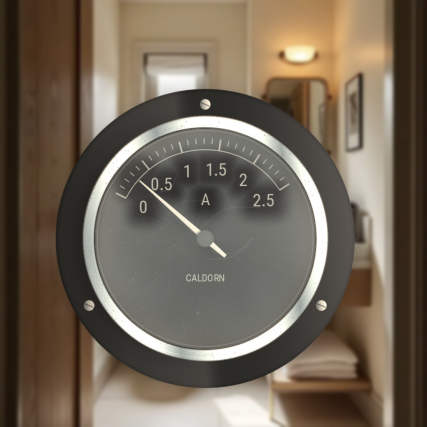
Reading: 0.3; A
